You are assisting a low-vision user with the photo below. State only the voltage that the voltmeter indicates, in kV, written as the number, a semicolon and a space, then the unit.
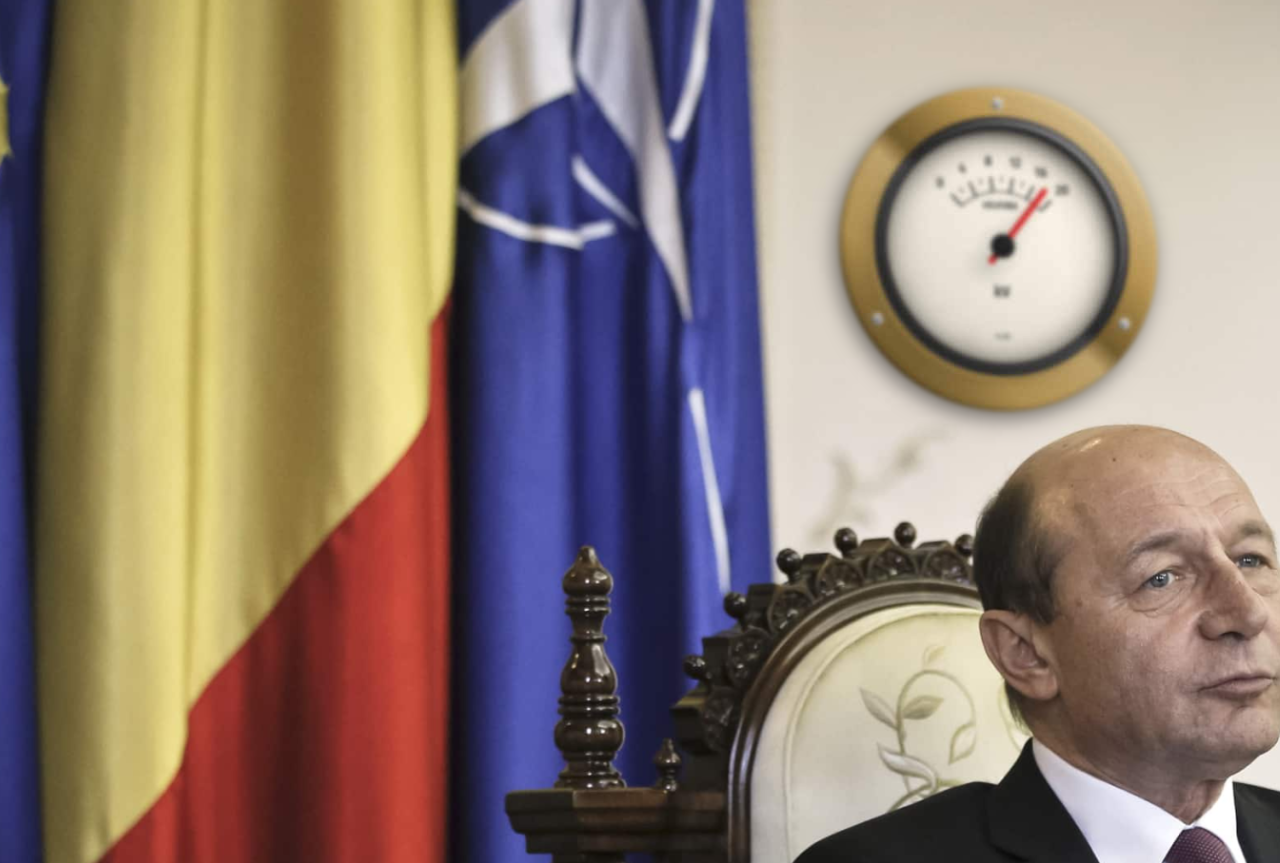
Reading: 18; kV
